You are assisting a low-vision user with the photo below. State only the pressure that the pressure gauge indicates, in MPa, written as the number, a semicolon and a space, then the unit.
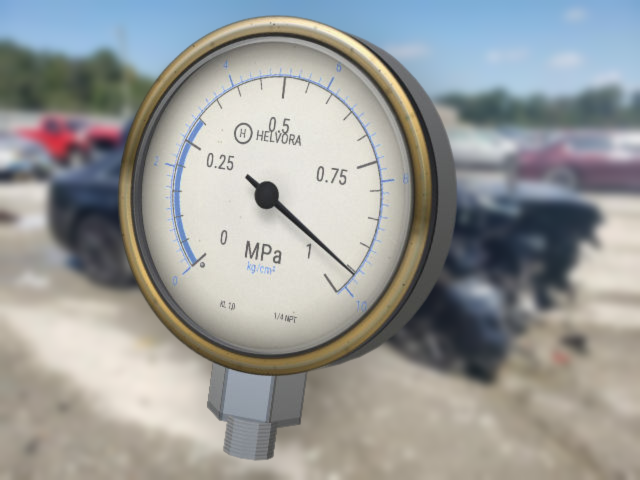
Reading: 0.95; MPa
